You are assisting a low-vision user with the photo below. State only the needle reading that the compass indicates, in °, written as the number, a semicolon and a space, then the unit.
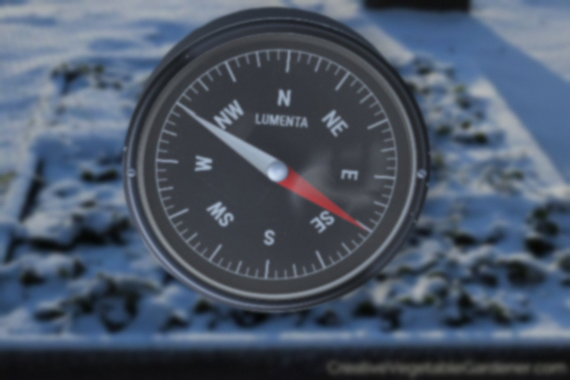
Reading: 120; °
